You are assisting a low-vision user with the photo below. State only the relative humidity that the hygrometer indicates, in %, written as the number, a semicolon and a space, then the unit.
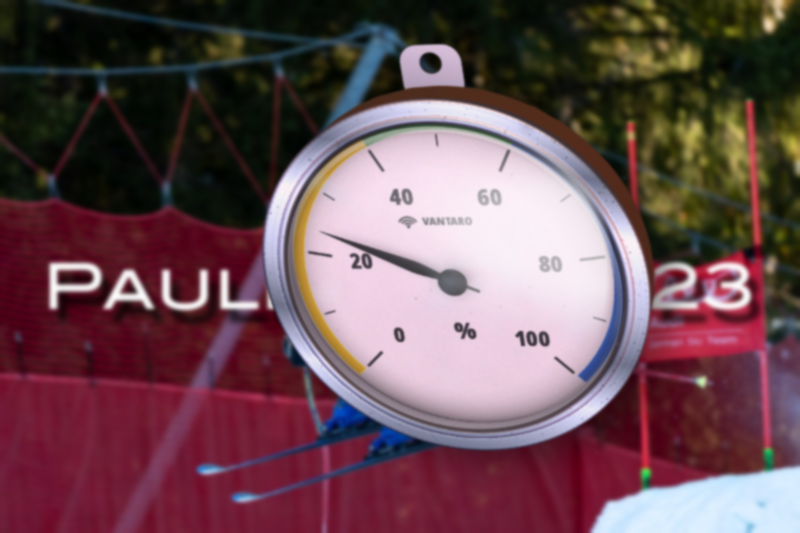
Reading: 25; %
